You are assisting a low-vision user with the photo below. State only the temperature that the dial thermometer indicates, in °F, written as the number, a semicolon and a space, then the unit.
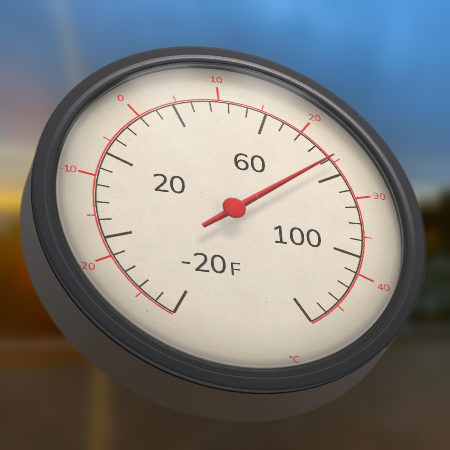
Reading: 76; °F
